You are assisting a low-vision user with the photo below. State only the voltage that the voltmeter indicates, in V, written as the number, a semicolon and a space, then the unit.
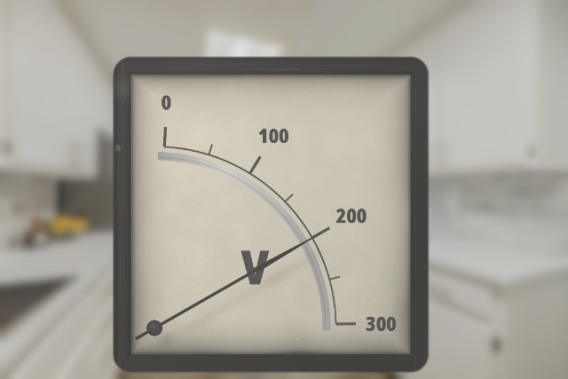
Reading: 200; V
